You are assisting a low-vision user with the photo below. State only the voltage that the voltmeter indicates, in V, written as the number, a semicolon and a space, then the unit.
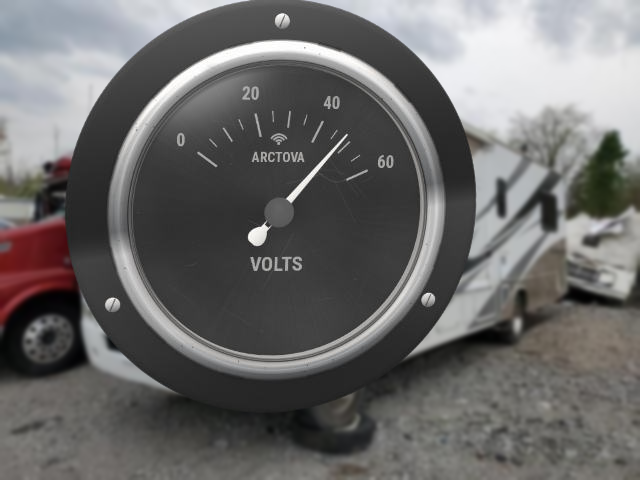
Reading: 47.5; V
